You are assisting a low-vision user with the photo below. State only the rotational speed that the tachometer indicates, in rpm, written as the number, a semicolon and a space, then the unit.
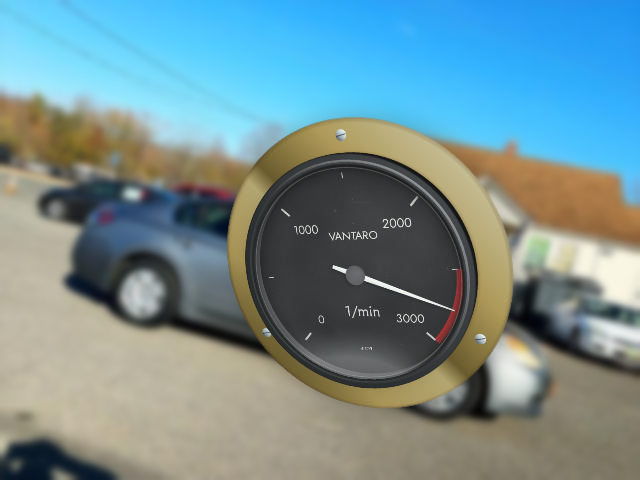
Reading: 2750; rpm
